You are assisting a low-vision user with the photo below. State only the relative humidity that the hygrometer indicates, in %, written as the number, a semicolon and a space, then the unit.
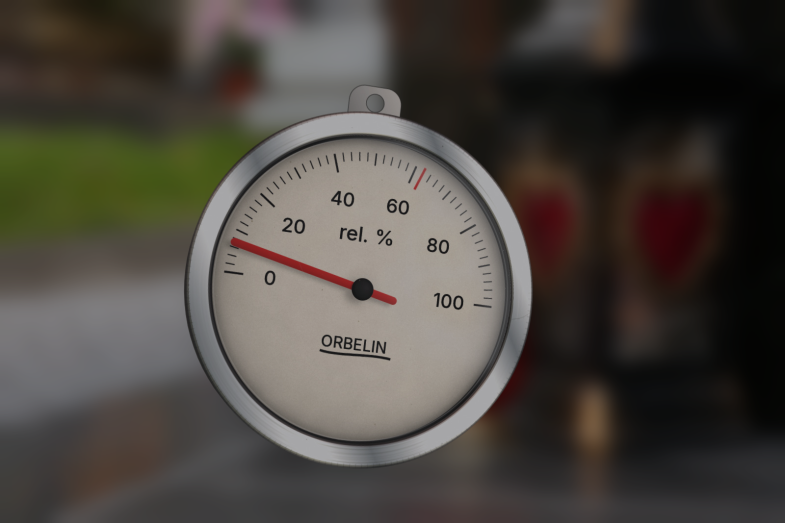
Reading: 7; %
